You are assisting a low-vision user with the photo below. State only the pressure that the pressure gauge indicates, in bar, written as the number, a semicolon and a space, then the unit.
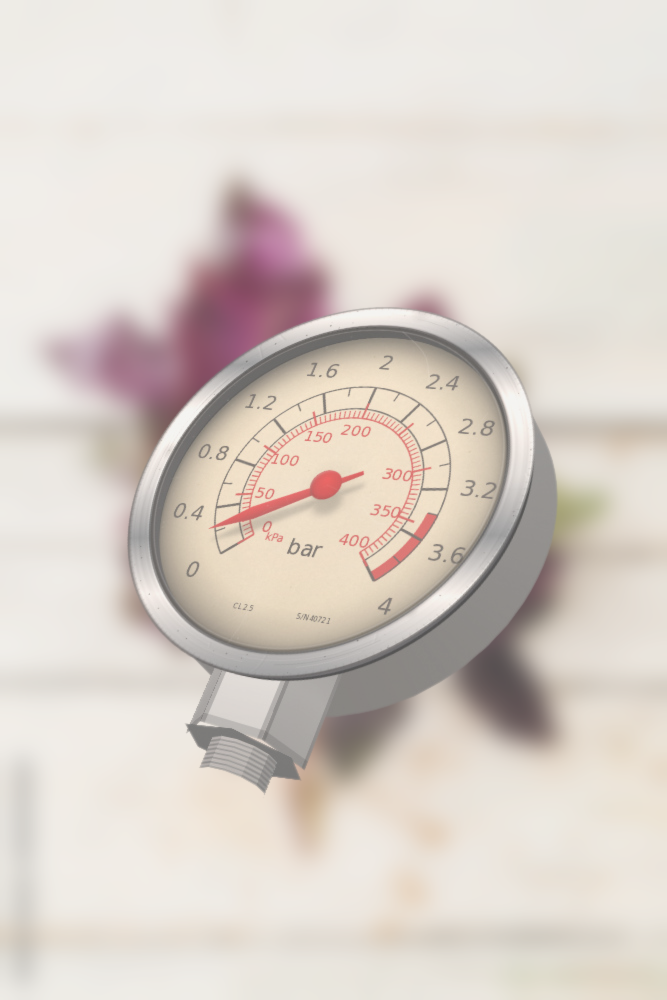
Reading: 0.2; bar
